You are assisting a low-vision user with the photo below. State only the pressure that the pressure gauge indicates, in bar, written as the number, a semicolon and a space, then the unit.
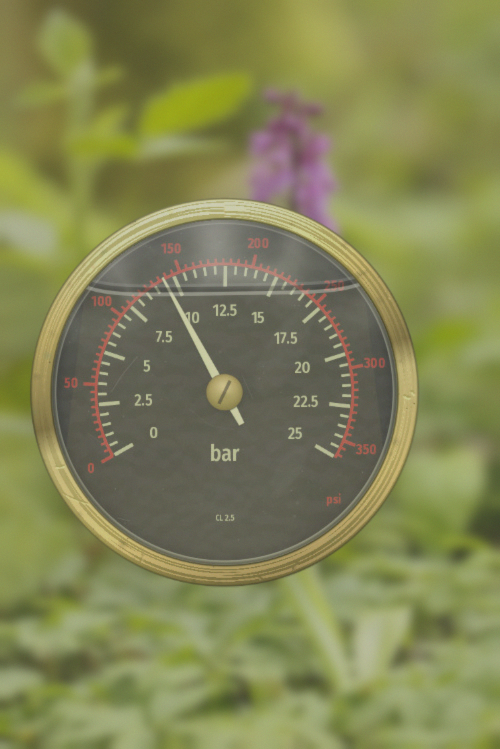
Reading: 9.5; bar
